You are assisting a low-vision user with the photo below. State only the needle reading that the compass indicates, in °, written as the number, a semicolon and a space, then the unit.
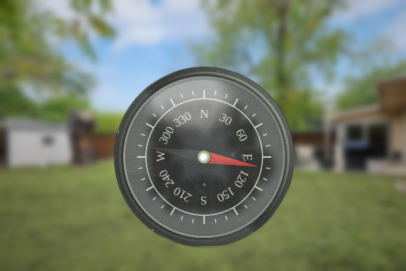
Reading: 100; °
